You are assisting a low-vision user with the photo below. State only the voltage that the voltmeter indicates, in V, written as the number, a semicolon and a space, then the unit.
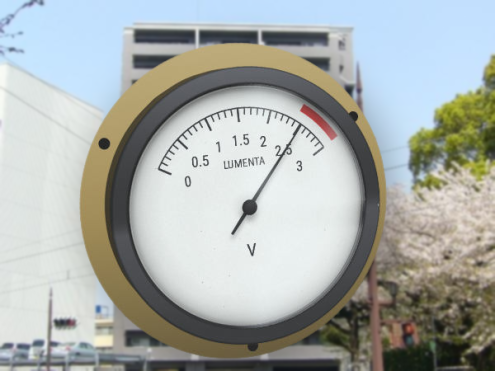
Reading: 2.5; V
